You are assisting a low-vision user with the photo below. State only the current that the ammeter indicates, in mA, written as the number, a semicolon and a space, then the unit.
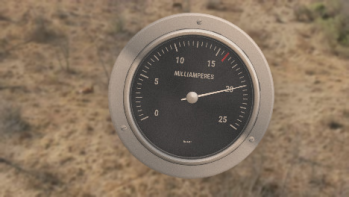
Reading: 20; mA
